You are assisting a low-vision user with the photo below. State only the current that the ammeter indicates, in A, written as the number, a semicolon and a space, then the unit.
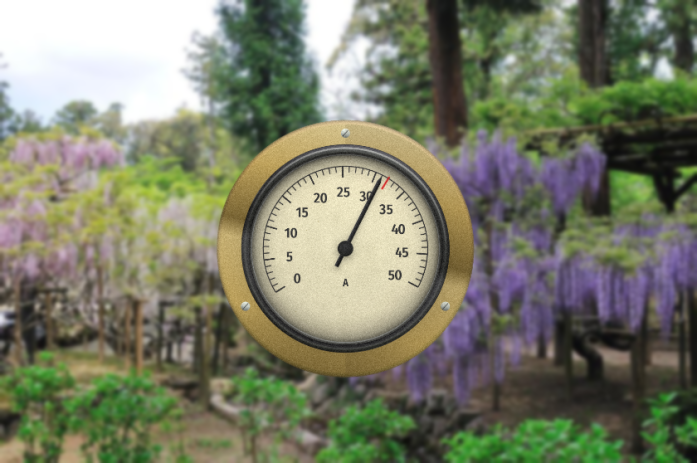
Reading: 31; A
